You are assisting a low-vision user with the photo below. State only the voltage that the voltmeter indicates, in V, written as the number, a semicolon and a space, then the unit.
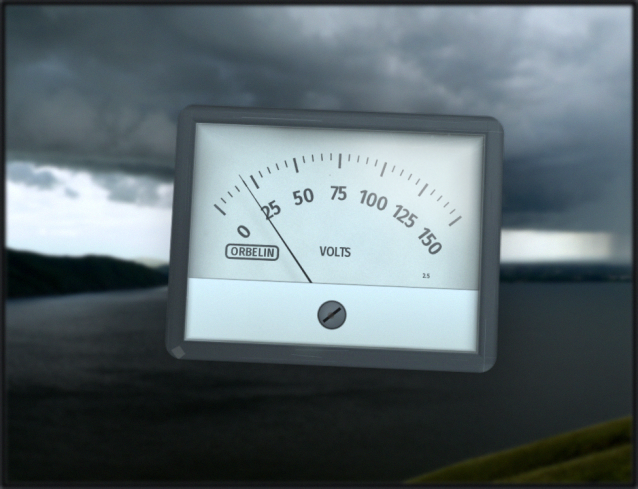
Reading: 20; V
